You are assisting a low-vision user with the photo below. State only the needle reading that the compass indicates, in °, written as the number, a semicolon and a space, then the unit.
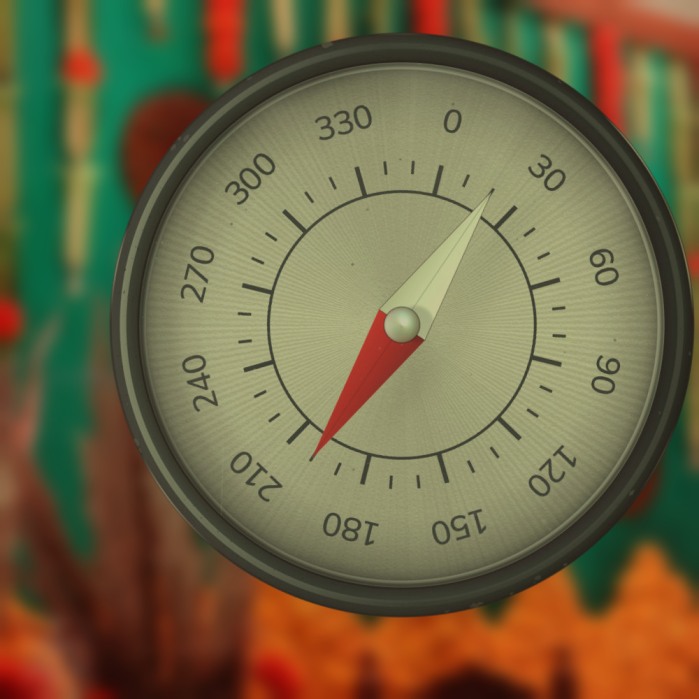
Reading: 200; °
